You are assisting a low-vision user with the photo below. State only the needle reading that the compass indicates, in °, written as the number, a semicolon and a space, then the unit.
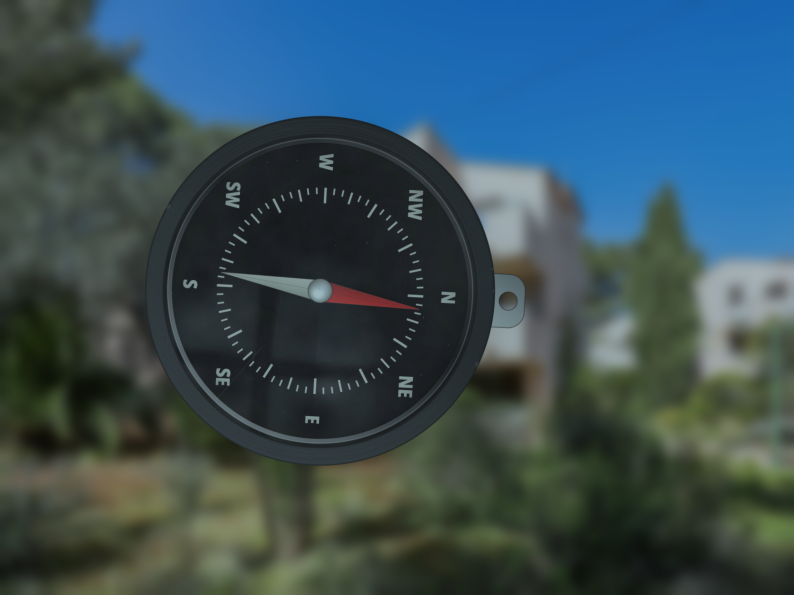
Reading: 7.5; °
